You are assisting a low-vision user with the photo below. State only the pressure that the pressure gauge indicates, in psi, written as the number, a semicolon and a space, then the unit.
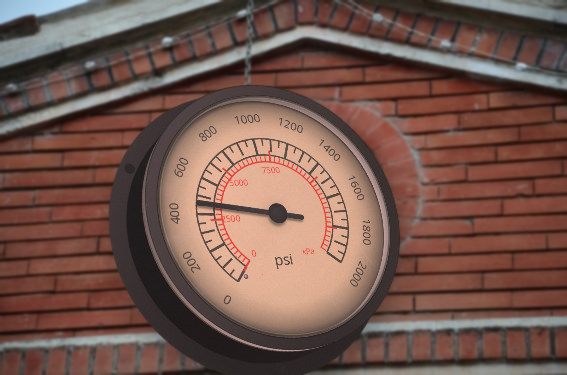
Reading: 450; psi
